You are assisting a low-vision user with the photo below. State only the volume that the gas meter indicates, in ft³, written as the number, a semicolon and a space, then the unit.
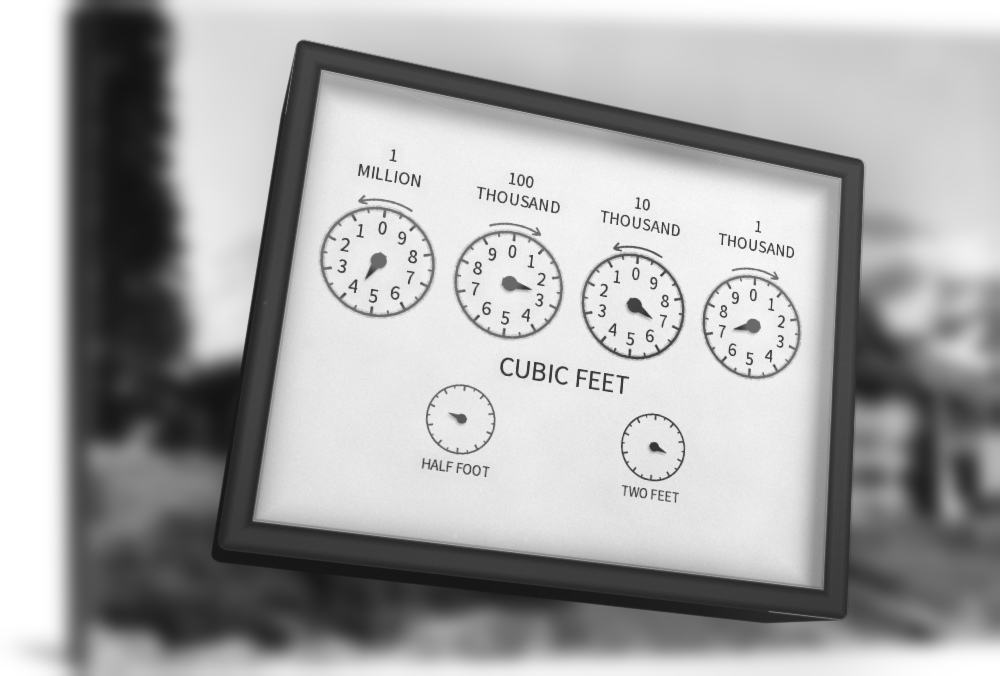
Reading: 426700; ft³
